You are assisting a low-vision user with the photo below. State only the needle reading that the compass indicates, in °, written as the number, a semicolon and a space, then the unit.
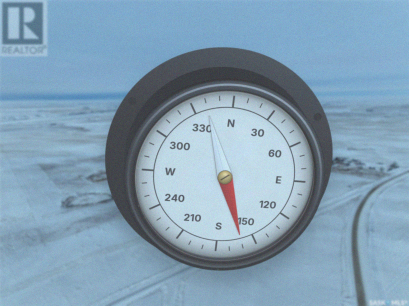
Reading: 160; °
